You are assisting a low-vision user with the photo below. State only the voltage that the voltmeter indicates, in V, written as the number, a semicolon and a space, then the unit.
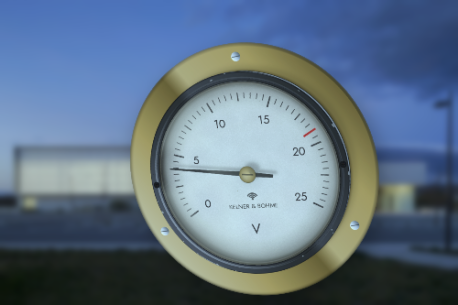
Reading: 4; V
